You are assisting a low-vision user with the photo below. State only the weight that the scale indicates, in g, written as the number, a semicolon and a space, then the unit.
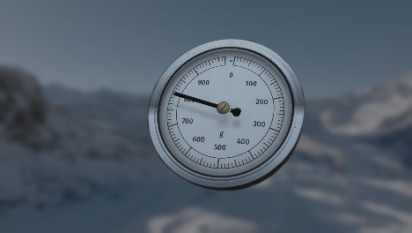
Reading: 800; g
